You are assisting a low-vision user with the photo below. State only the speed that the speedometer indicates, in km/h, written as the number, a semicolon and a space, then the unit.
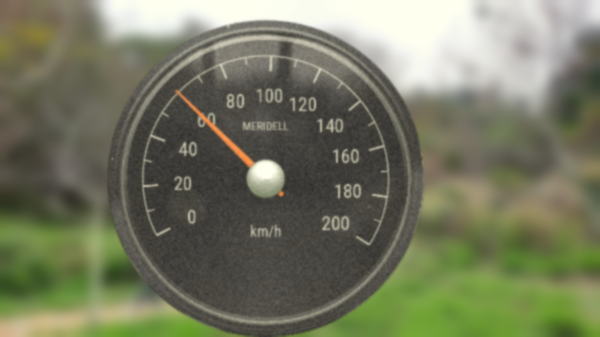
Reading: 60; km/h
